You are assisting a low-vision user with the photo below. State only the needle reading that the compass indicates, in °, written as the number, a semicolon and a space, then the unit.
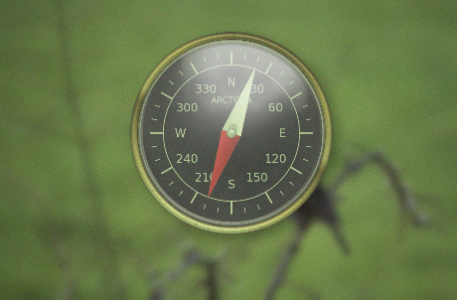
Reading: 200; °
